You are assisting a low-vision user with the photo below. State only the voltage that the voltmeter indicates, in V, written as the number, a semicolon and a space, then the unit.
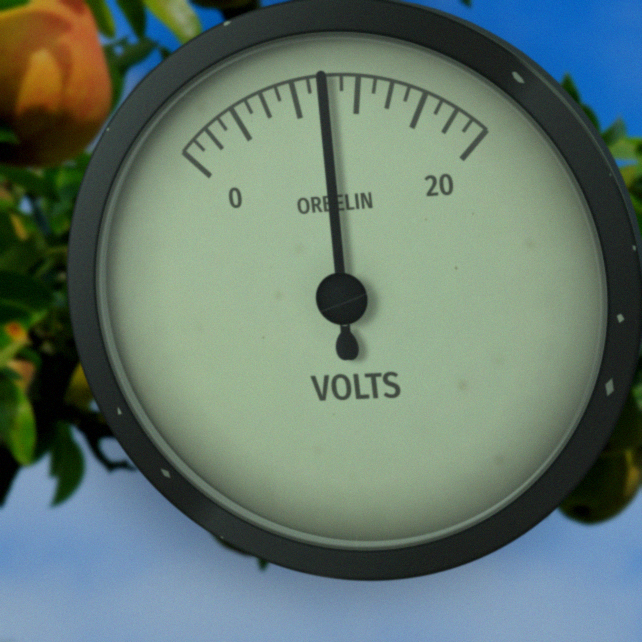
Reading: 10; V
